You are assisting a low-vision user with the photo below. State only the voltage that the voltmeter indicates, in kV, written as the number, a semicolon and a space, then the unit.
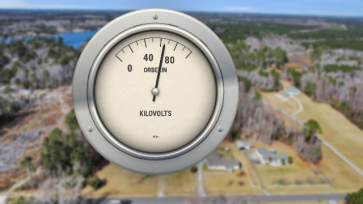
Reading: 65; kV
